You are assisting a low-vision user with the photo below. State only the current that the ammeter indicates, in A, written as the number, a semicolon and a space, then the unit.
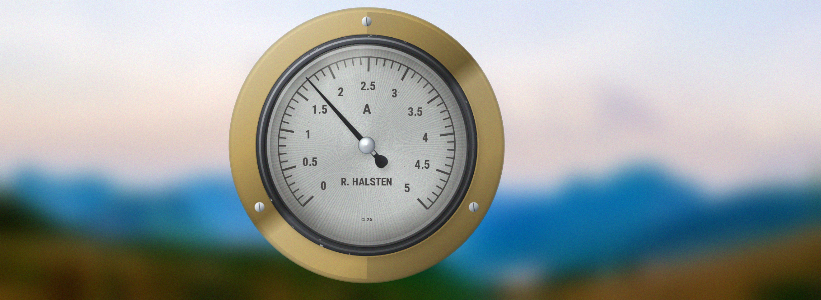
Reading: 1.7; A
